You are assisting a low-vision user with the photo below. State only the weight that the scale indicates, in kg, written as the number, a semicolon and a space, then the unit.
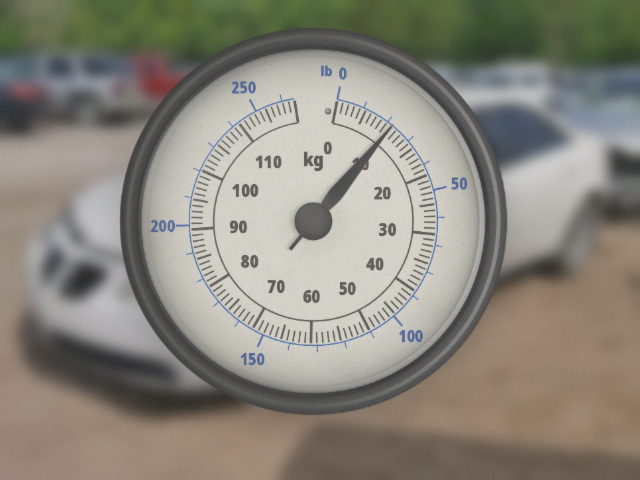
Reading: 10; kg
